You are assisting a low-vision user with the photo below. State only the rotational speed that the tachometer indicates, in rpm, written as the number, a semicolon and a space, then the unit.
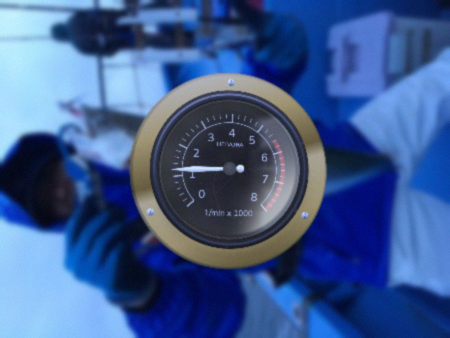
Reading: 1200; rpm
